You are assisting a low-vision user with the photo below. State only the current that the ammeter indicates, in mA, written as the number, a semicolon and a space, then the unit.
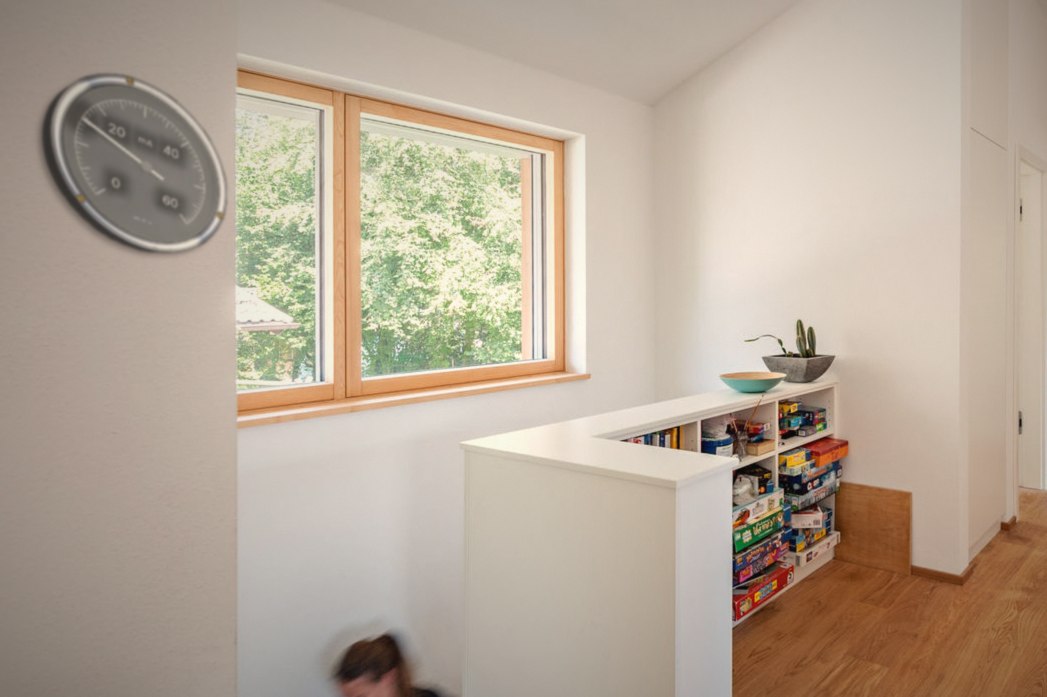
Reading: 15; mA
